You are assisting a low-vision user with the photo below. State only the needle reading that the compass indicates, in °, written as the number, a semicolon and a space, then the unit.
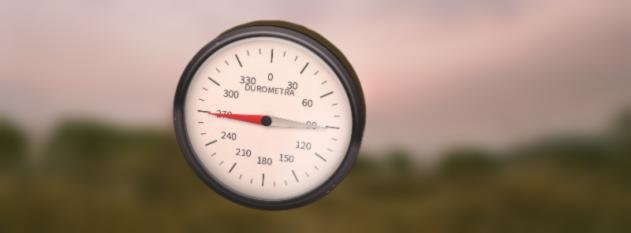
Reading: 270; °
